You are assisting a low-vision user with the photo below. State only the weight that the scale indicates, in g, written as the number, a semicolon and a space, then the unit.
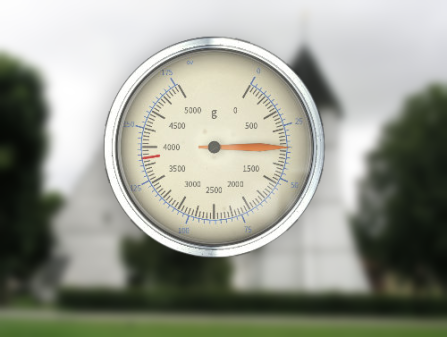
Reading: 1000; g
